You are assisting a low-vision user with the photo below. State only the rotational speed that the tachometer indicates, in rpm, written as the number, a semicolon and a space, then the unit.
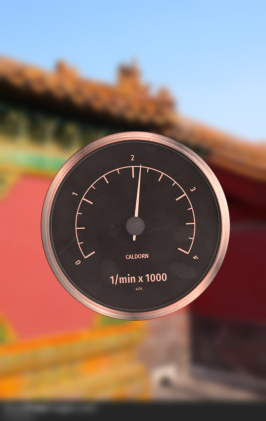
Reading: 2125; rpm
